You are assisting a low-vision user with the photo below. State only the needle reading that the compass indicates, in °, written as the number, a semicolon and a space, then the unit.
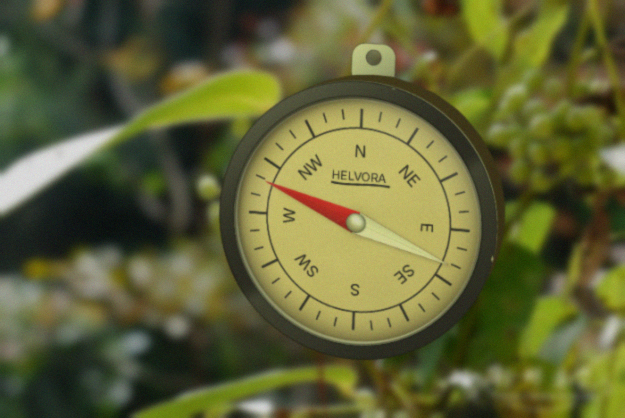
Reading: 290; °
